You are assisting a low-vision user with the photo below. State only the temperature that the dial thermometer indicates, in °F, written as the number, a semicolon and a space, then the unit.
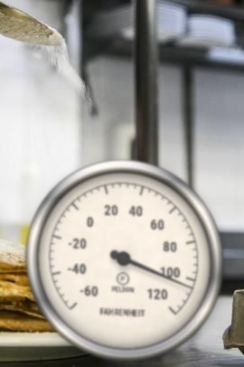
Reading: 104; °F
